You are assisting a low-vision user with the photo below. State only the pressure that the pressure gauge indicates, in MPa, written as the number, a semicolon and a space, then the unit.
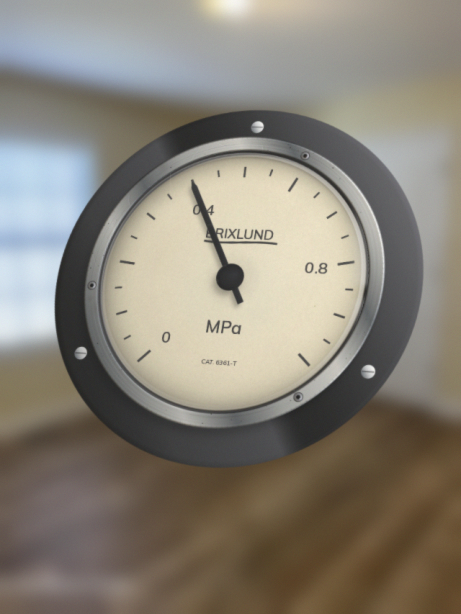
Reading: 0.4; MPa
